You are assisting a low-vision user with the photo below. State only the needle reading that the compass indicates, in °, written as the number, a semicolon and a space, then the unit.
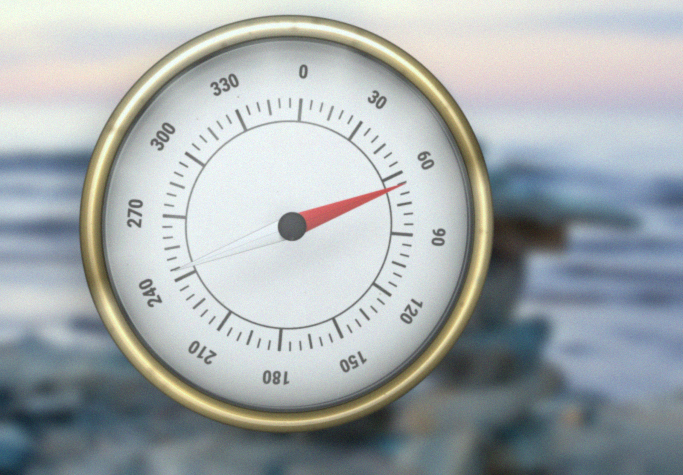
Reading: 65; °
